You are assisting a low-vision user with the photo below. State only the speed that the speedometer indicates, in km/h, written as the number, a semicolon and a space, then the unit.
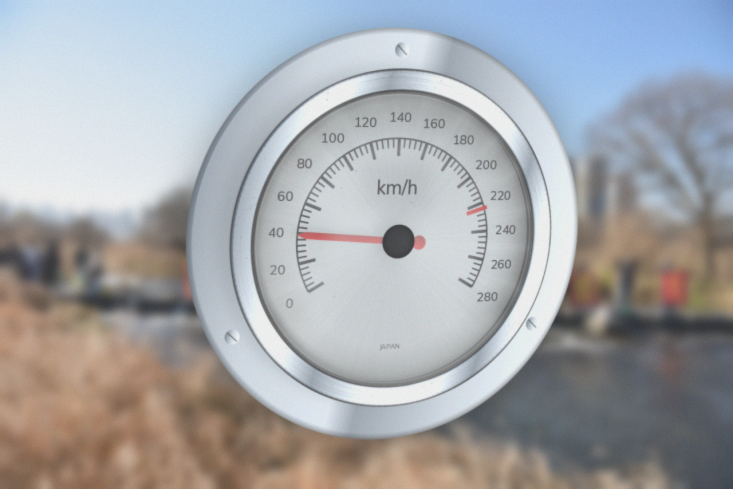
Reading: 40; km/h
